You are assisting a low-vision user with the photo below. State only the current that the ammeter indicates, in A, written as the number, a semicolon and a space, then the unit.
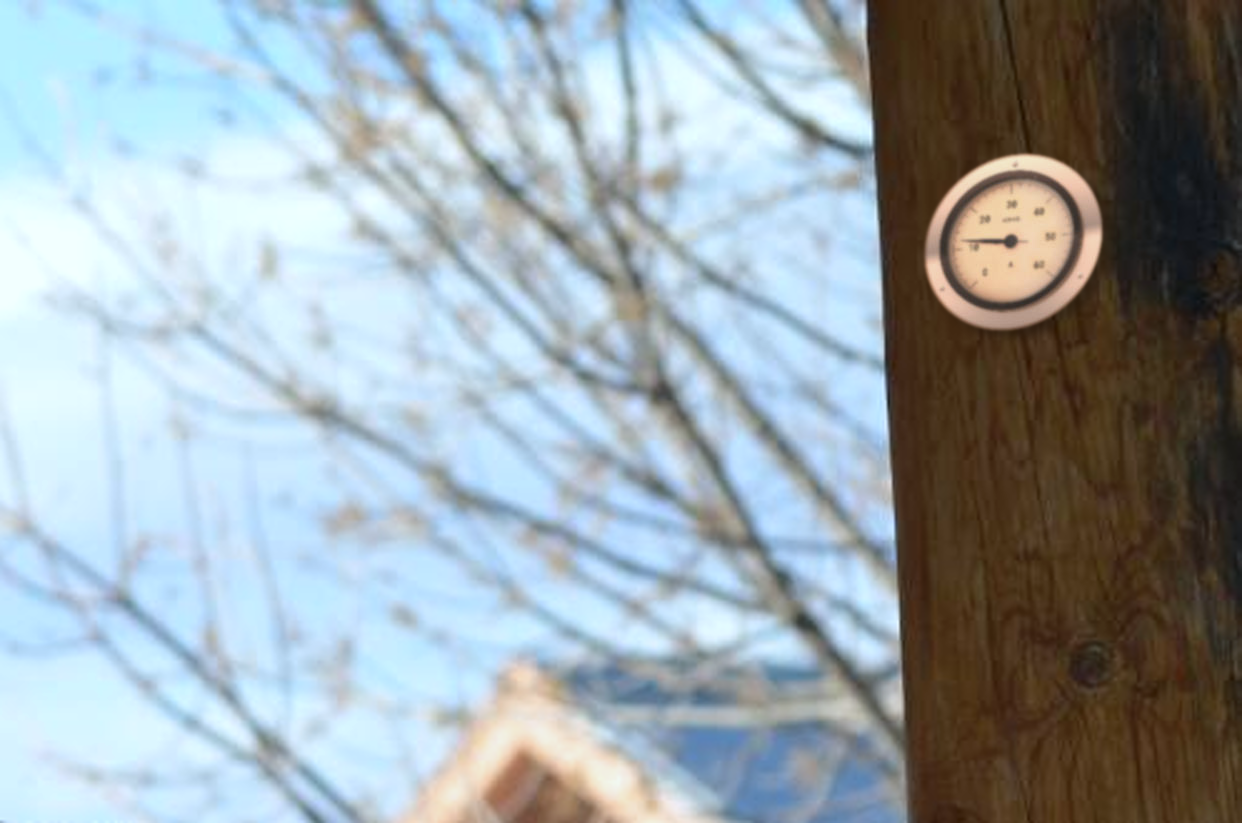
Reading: 12; A
